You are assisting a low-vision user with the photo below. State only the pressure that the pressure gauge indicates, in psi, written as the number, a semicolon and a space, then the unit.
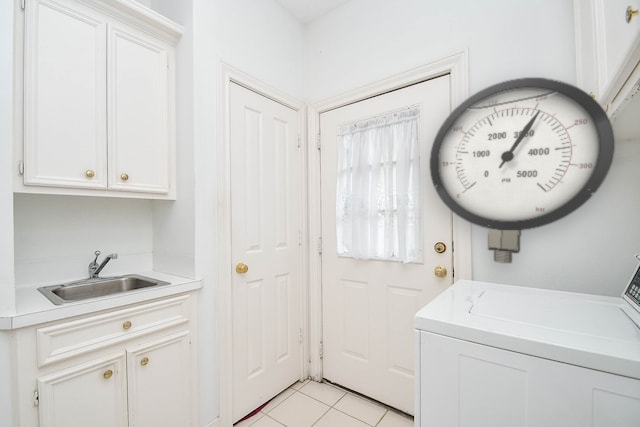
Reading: 3000; psi
